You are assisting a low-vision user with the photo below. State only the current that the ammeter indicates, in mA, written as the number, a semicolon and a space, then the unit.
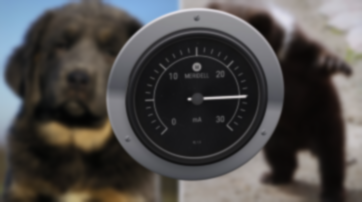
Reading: 25; mA
